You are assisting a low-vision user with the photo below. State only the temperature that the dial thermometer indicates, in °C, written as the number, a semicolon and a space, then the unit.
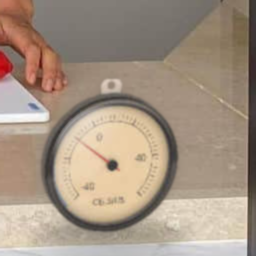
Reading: -10; °C
